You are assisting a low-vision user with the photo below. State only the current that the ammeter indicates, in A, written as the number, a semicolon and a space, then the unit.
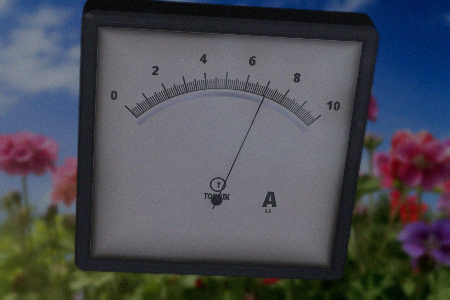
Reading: 7; A
